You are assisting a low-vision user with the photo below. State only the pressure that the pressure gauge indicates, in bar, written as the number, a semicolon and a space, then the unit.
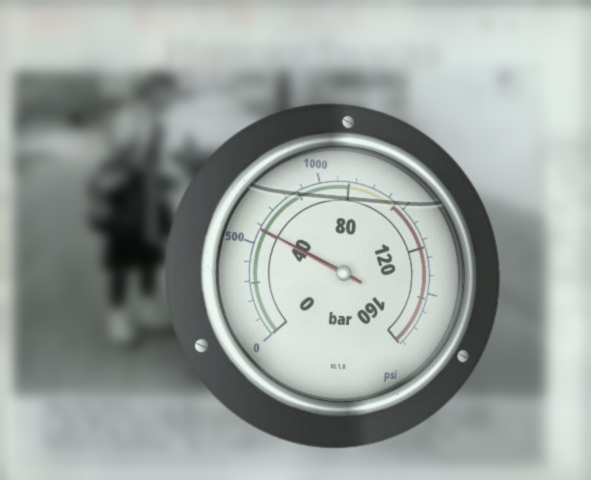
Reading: 40; bar
